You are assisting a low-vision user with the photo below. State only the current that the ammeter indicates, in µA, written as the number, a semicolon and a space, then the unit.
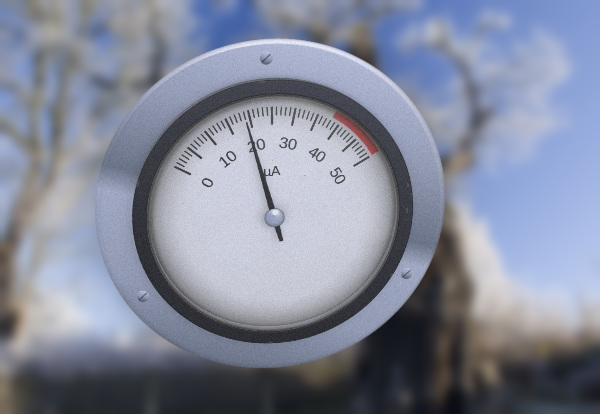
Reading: 19; µA
